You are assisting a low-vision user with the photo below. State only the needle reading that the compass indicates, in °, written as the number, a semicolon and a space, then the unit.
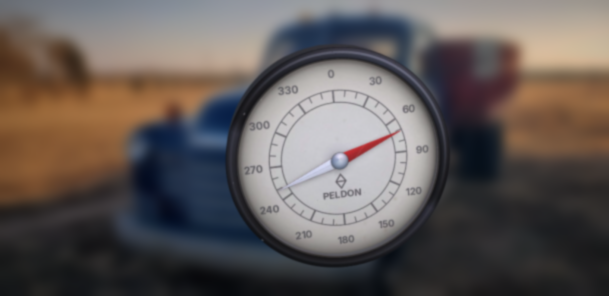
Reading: 70; °
